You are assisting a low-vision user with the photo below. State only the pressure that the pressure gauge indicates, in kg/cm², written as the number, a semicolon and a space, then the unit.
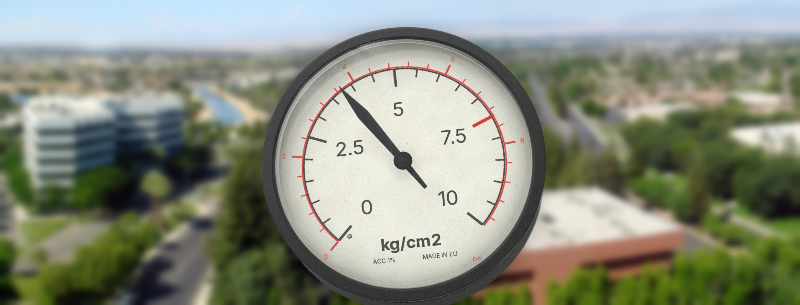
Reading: 3.75; kg/cm²
